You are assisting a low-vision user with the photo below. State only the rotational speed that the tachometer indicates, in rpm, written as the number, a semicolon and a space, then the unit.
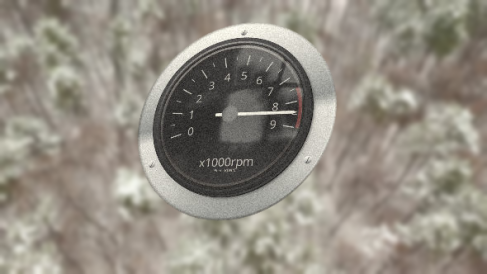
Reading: 8500; rpm
